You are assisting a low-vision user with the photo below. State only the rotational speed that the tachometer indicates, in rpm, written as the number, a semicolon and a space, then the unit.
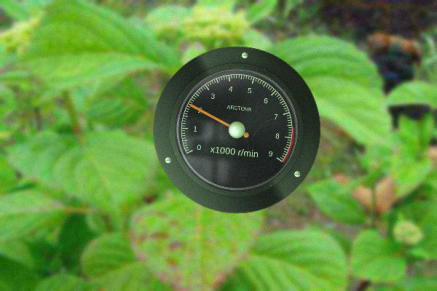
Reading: 2000; rpm
